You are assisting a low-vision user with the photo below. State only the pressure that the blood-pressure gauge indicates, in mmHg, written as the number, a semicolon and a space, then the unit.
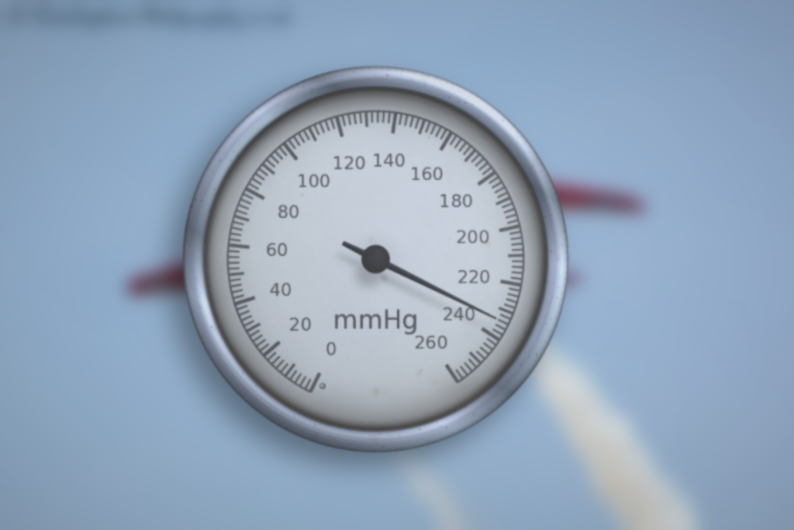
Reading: 234; mmHg
